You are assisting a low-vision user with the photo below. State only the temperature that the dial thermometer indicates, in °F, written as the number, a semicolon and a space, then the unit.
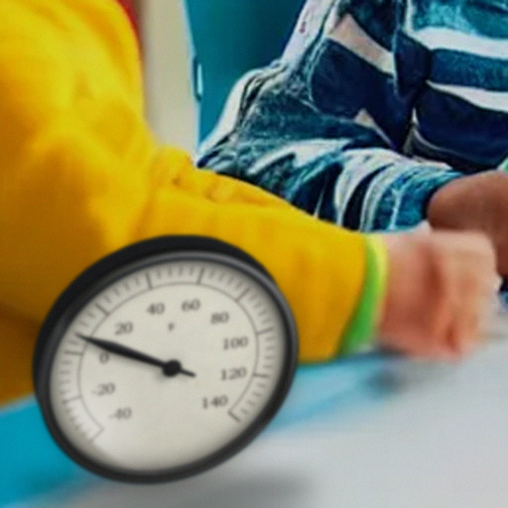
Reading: 8; °F
